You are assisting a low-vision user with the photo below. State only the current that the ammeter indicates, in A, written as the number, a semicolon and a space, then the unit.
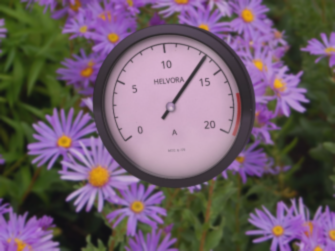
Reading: 13.5; A
